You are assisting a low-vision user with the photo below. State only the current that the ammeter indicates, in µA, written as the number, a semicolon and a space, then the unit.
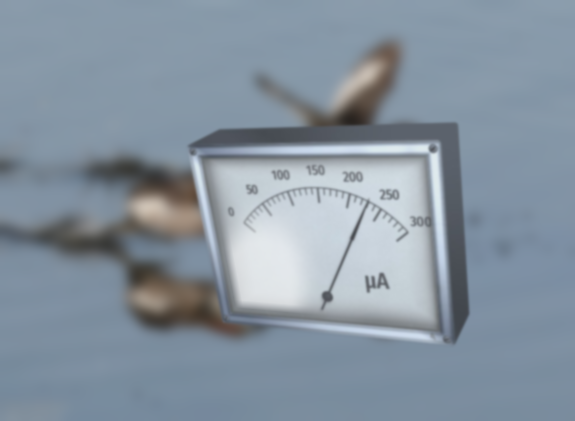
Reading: 230; µA
